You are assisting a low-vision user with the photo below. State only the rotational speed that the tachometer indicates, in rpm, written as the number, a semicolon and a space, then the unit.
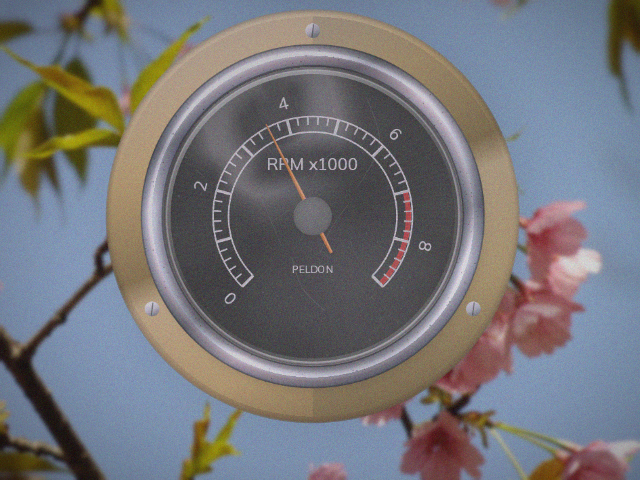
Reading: 3600; rpm
